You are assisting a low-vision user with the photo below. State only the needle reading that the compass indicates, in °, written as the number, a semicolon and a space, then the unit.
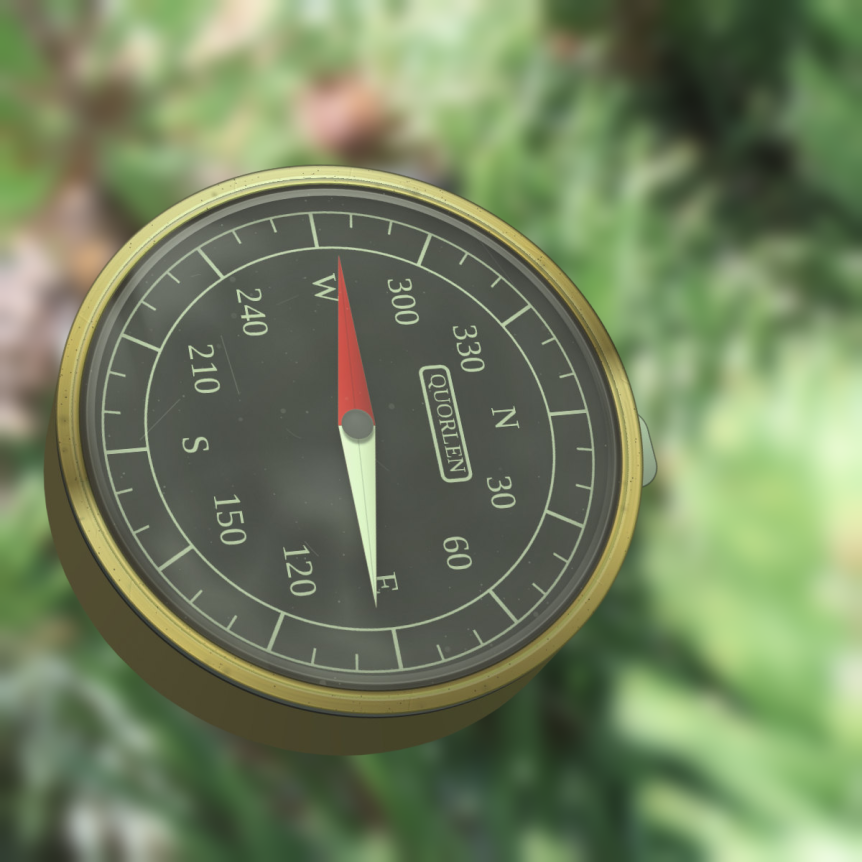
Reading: 275; °
